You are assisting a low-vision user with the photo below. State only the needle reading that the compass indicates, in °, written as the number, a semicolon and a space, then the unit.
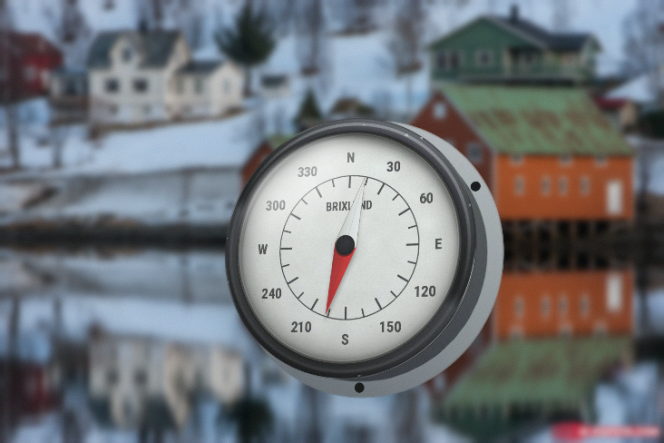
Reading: 195; °
